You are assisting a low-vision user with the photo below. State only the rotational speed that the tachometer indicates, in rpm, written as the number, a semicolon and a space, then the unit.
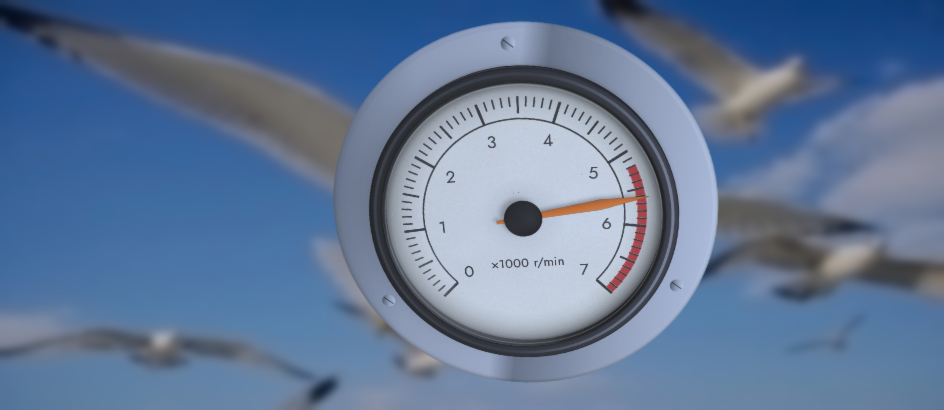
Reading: 5600; rpm
